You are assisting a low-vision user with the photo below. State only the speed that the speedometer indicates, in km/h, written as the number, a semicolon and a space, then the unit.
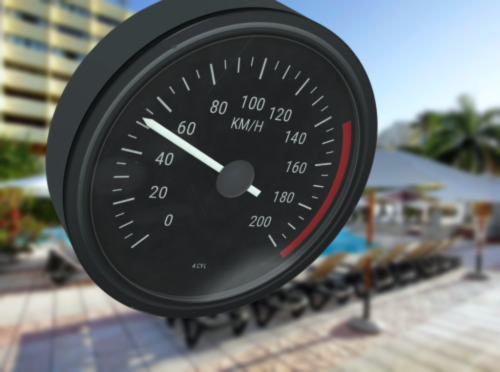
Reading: 52.5; km/h
